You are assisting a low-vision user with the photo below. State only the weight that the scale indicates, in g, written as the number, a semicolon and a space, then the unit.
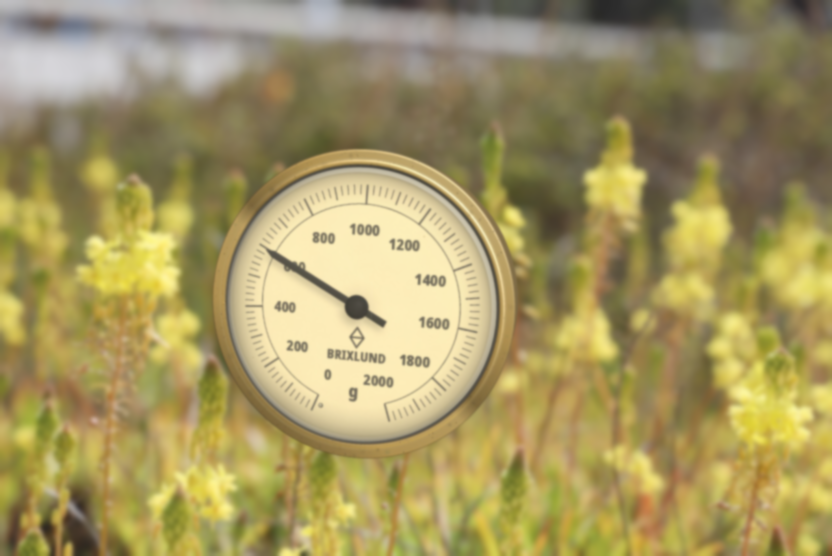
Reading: 600; g
